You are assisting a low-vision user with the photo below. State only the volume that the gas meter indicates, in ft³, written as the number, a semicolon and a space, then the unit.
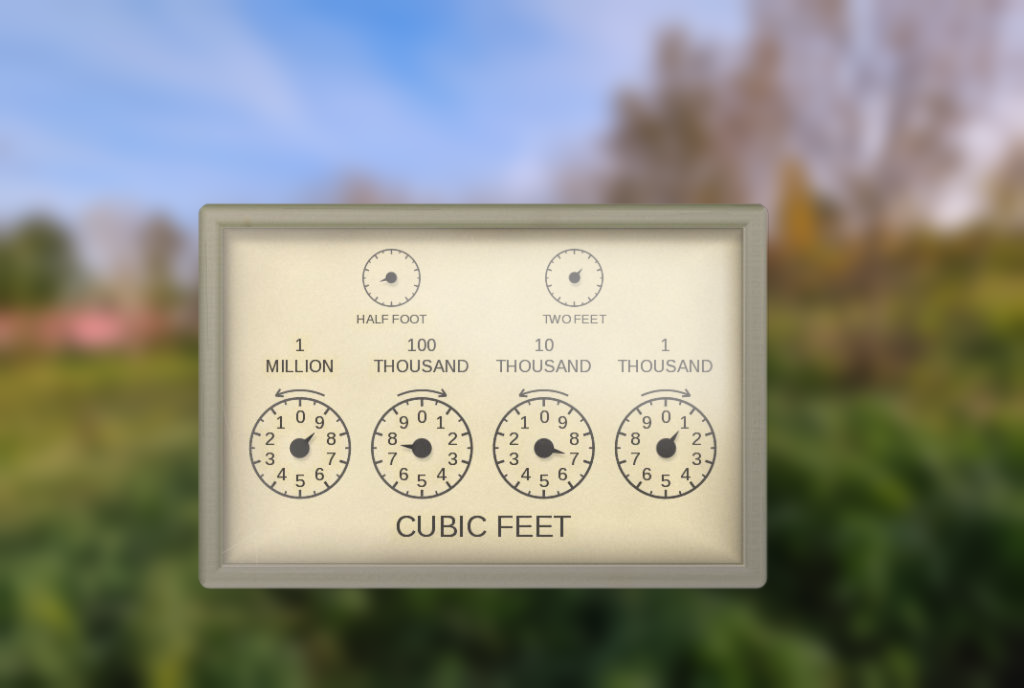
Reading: 877100; ft³
